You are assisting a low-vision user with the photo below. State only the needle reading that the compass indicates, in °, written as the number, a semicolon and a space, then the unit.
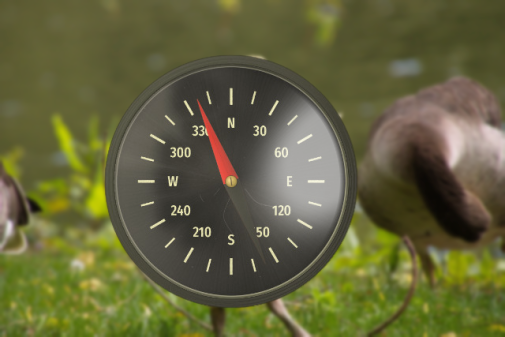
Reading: 337.5; °
